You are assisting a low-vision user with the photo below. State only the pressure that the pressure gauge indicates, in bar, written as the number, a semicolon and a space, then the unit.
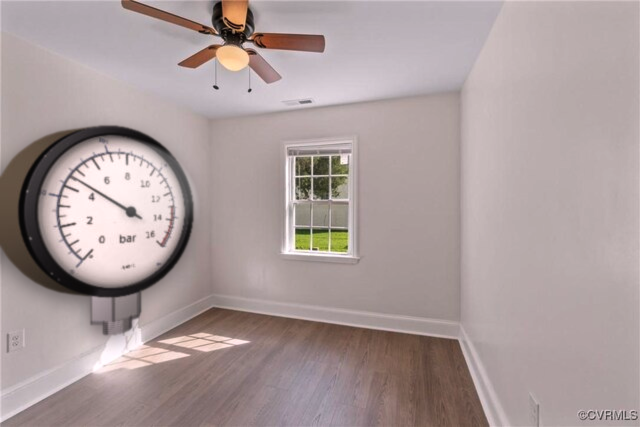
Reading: 4.5; bar
